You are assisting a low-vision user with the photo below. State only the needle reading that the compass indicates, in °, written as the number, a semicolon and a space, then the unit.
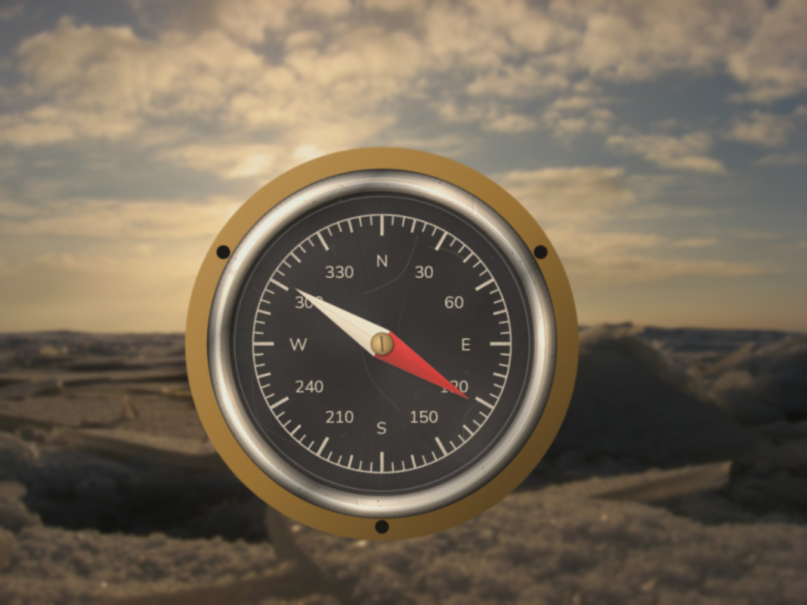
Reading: 122.5; °
